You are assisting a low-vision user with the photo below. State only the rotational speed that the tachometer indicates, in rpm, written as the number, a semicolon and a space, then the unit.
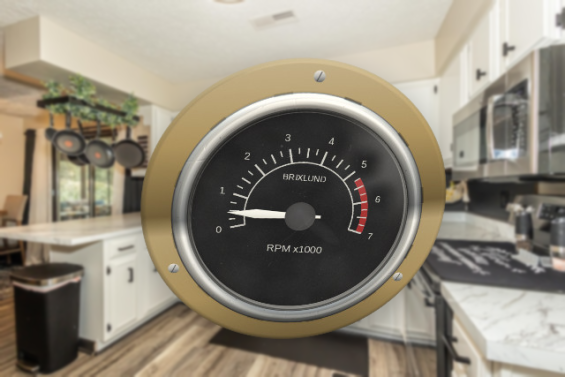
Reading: 500; rpm
